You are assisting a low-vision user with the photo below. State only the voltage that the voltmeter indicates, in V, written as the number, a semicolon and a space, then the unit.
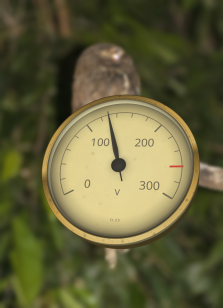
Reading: 130; V
